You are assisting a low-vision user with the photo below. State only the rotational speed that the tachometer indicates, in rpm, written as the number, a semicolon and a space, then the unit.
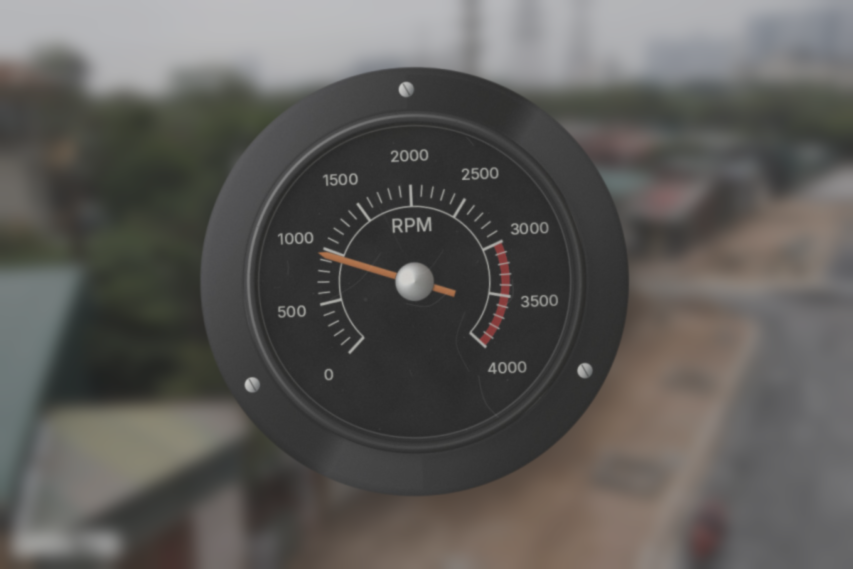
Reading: 950; rpm
